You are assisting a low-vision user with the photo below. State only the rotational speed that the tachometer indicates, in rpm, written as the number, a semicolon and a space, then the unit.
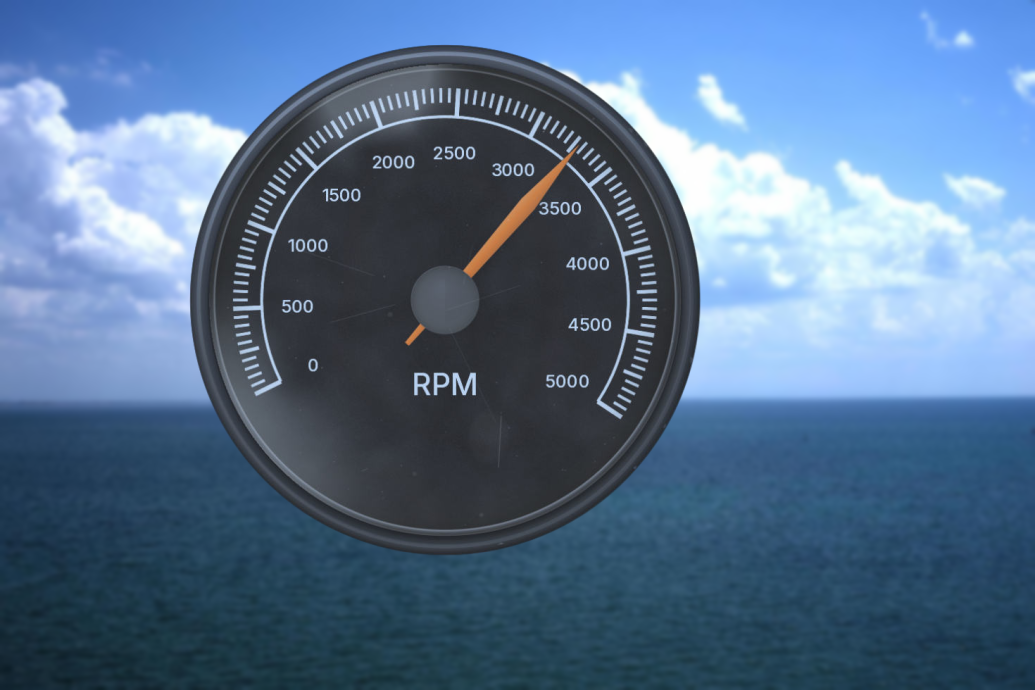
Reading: 3275; rpm
